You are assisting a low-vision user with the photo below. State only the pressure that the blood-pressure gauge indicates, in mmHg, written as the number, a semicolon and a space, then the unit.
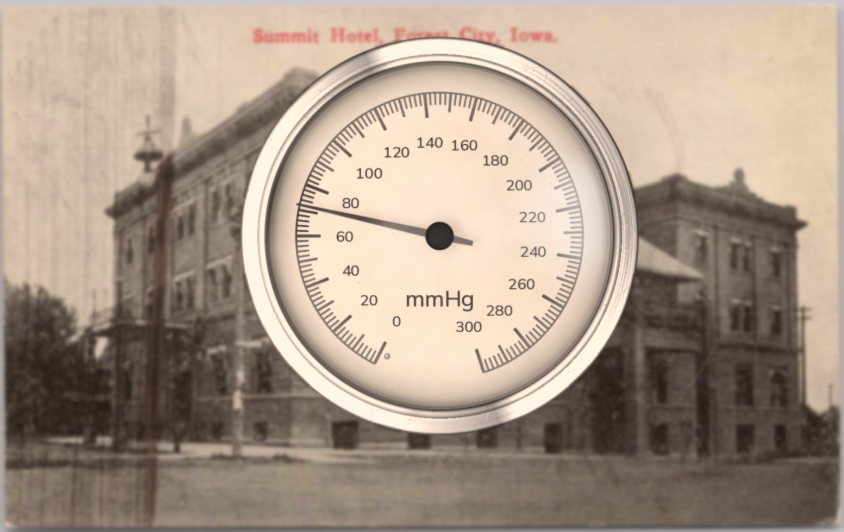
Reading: 72; mmHg
